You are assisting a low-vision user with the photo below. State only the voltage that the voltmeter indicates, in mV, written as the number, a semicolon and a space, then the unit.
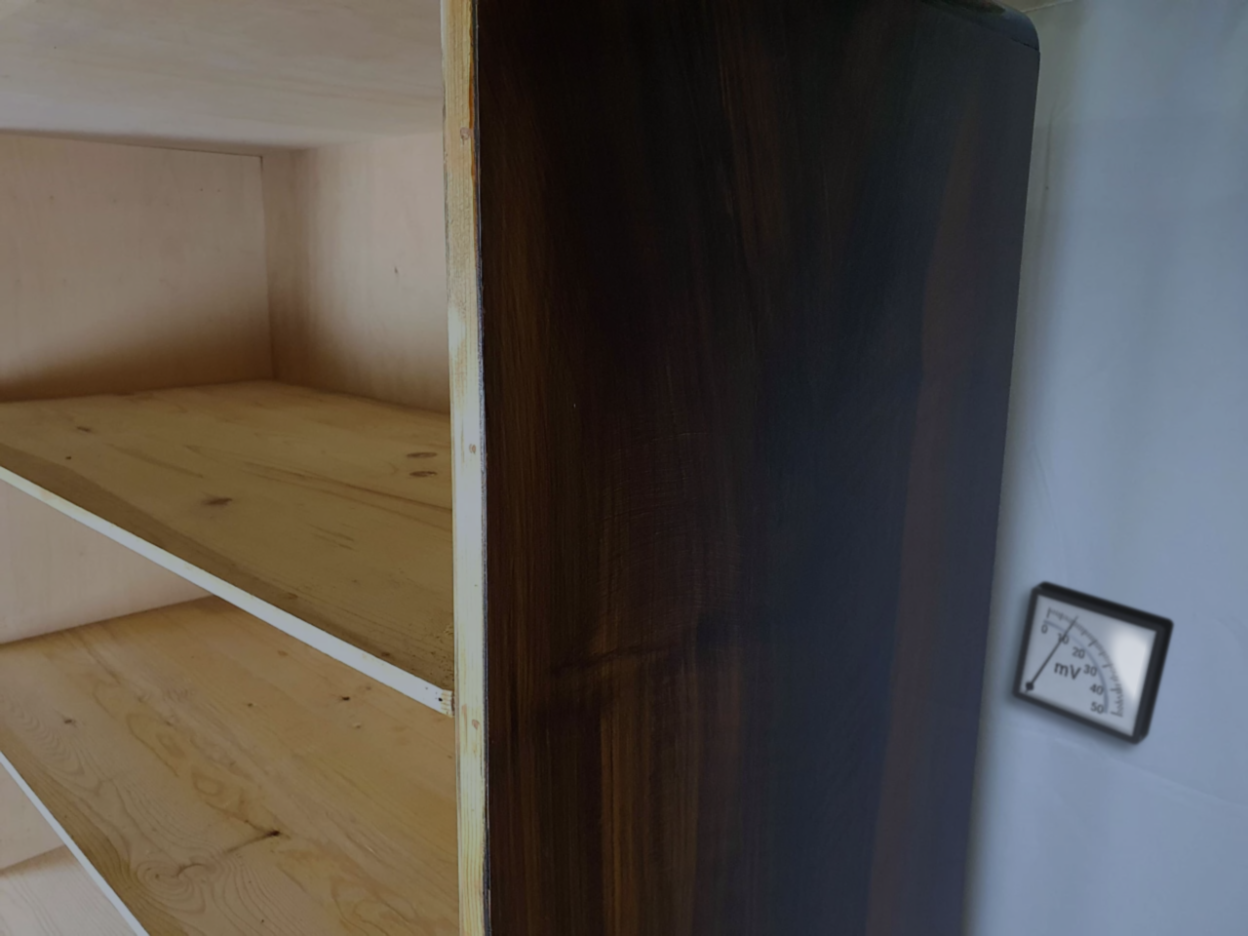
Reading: 10; mV
